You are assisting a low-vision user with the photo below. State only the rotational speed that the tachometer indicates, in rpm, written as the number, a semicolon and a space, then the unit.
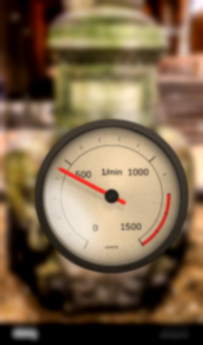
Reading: 450; rpm
